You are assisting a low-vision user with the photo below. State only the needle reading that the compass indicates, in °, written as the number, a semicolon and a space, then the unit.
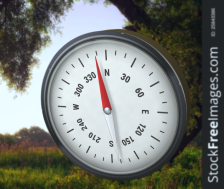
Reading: 350; °
